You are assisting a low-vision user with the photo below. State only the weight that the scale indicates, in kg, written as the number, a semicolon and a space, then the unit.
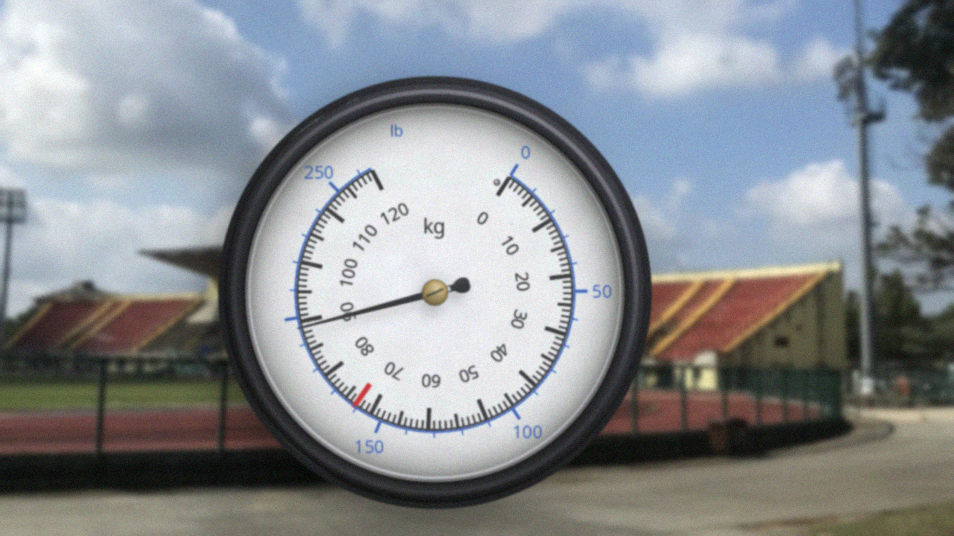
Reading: 89; kg
